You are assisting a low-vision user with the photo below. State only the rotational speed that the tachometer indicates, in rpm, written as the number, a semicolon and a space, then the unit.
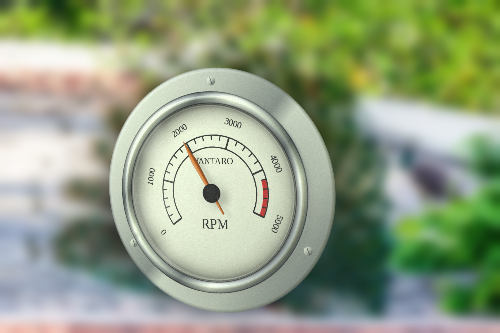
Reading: 2000; rpm
